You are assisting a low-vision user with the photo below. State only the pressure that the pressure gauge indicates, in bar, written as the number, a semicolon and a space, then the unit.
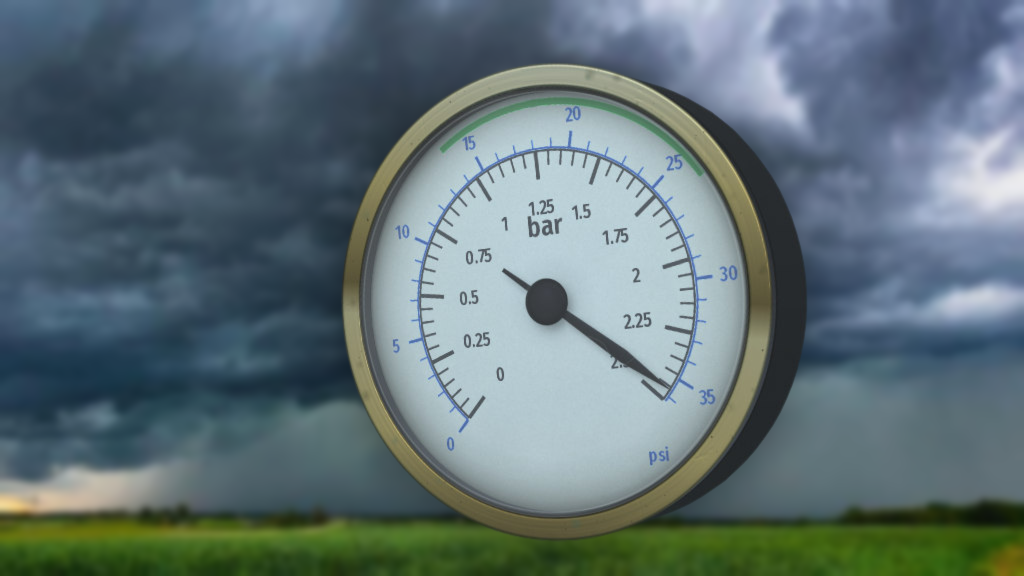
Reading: 2.45; bar
